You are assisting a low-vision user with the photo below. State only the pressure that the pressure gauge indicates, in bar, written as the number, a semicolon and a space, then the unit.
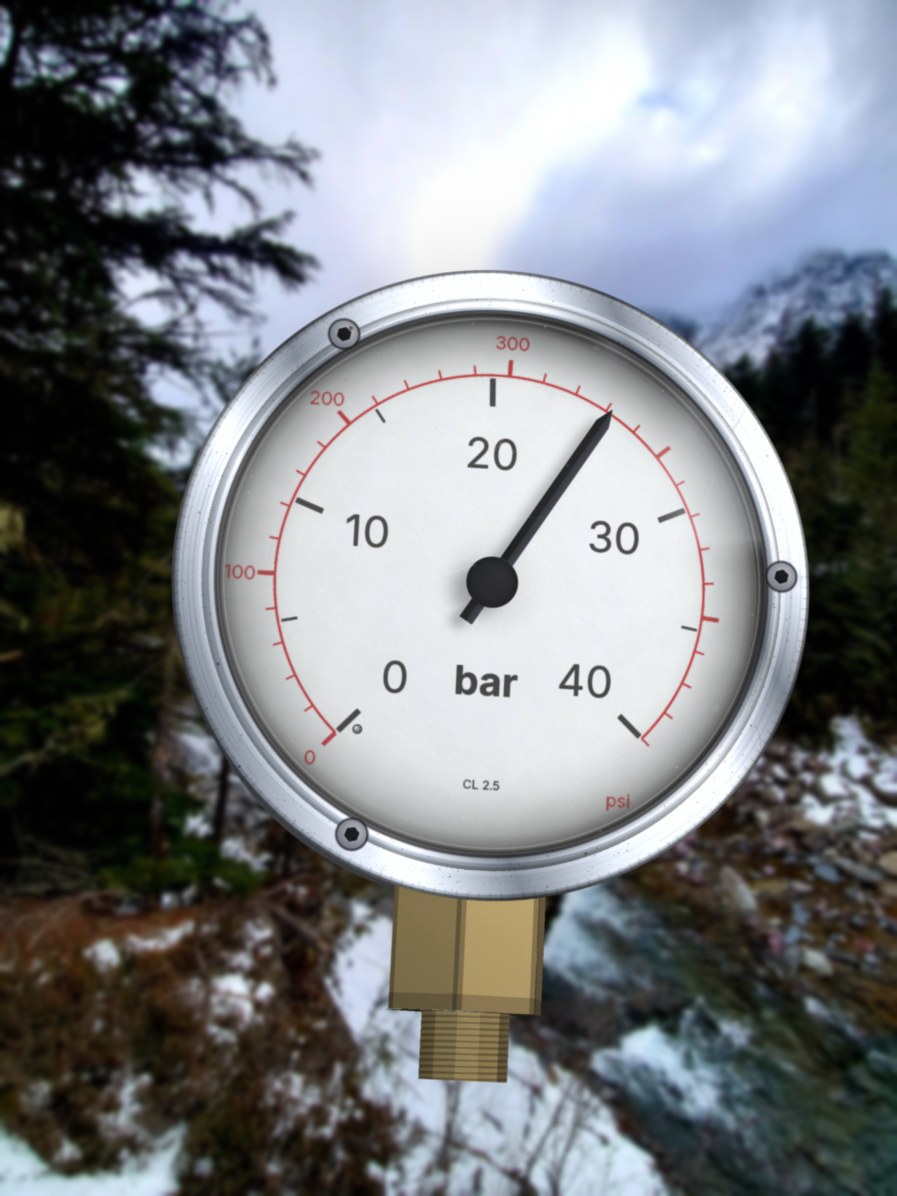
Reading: 25; bar
